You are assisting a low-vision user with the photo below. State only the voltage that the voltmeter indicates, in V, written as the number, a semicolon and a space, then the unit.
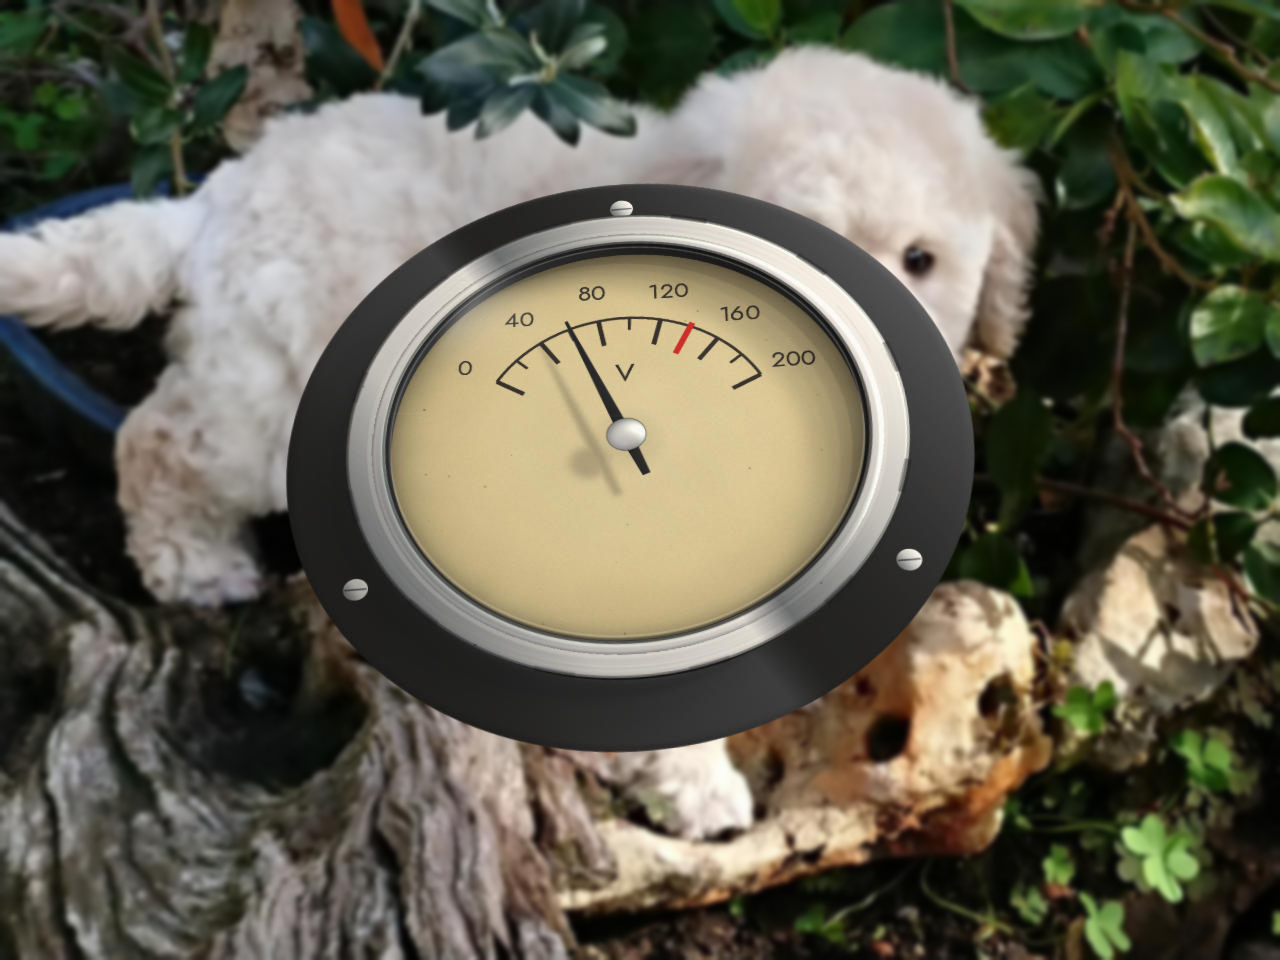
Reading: 60; V
